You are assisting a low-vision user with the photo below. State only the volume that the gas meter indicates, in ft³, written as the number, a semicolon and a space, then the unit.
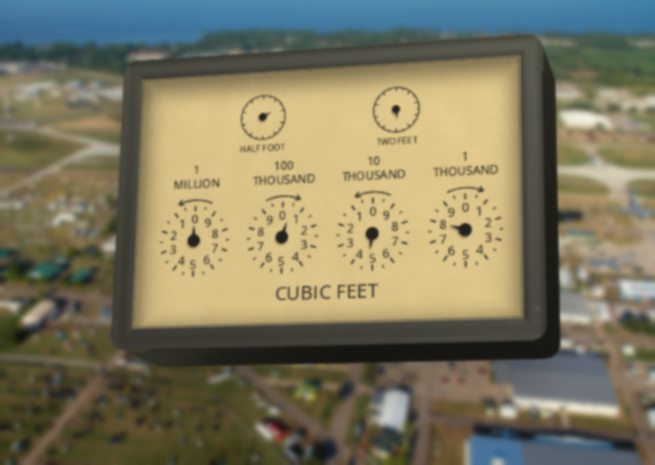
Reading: 4800; ft³
